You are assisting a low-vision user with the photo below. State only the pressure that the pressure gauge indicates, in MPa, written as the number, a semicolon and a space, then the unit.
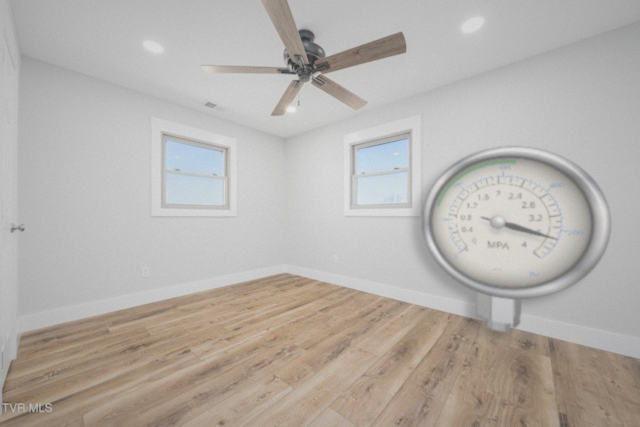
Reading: 3.6; MPa
